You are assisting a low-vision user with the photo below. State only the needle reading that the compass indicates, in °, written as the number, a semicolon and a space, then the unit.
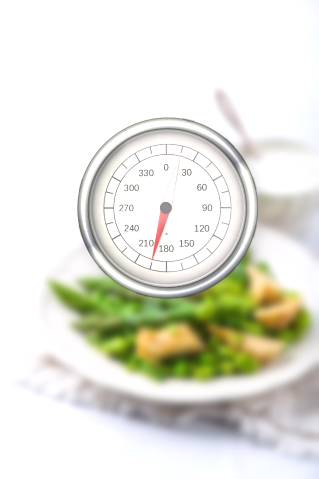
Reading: 195; °
